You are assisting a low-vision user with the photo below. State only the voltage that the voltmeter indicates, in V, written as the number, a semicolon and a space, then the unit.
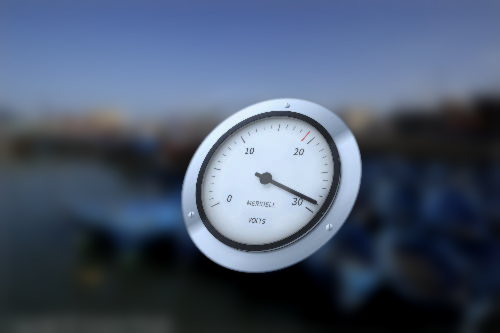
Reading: 29; V
